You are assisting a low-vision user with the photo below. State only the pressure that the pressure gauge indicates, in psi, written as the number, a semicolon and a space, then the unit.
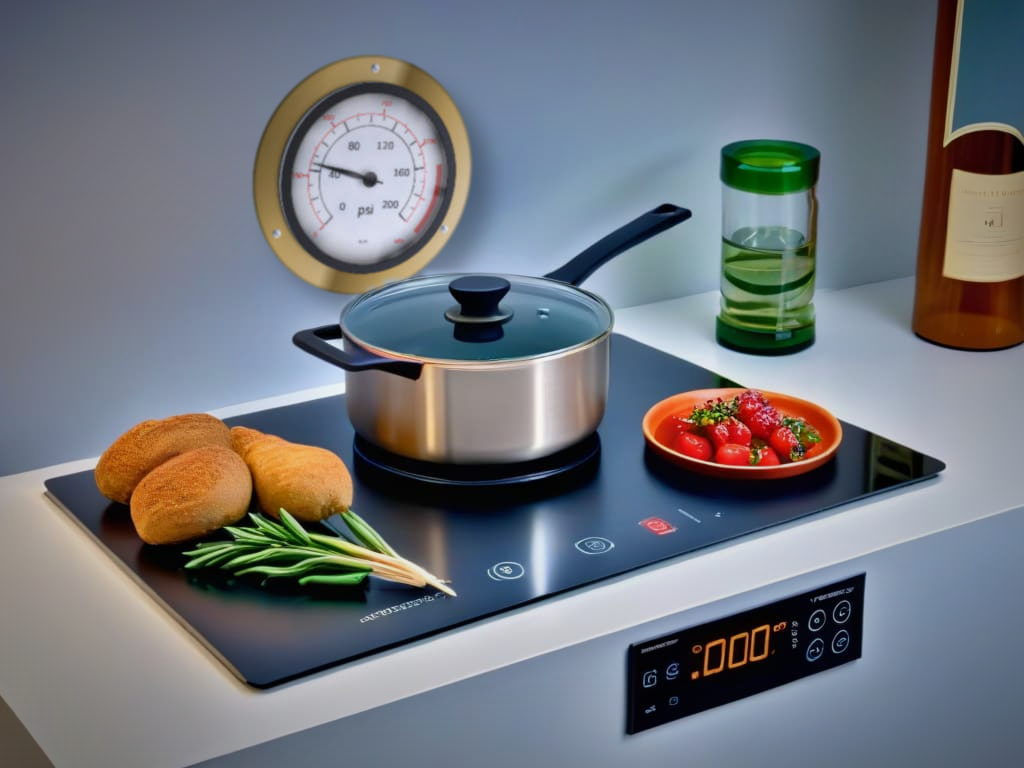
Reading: 45; psi
